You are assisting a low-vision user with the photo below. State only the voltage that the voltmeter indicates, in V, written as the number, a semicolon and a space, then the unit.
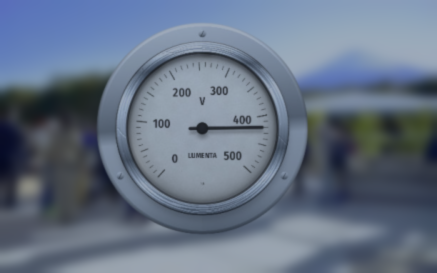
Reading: 420; V
